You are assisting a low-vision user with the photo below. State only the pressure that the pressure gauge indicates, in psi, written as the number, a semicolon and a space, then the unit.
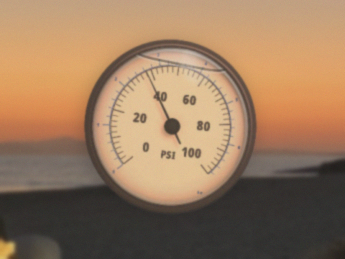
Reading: 38; psi
